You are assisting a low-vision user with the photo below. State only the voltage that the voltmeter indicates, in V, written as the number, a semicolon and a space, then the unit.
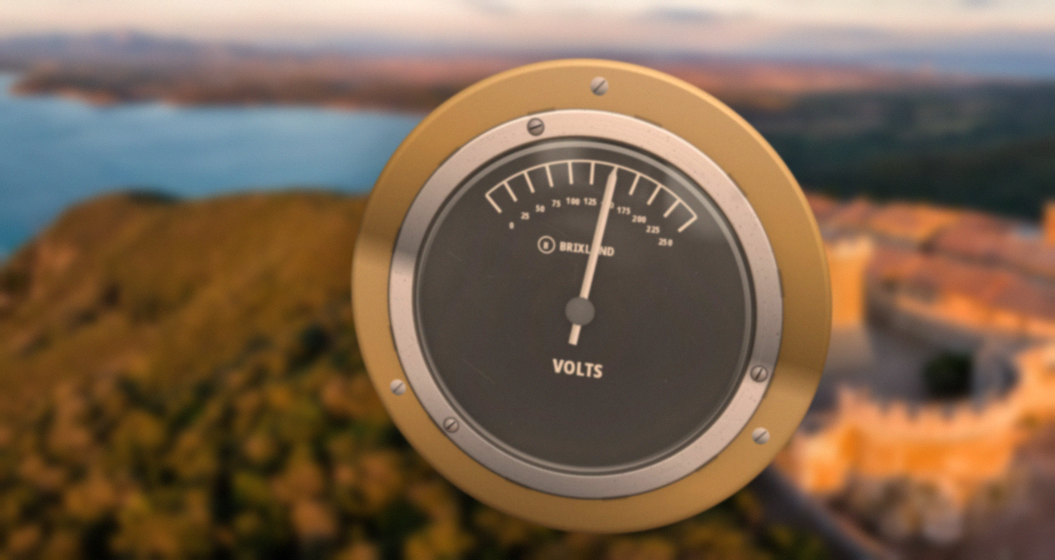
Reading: 150; V
